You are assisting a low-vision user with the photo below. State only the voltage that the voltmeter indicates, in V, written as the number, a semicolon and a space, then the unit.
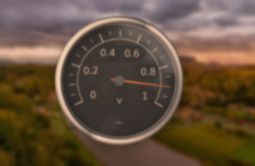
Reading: 0.9; V
